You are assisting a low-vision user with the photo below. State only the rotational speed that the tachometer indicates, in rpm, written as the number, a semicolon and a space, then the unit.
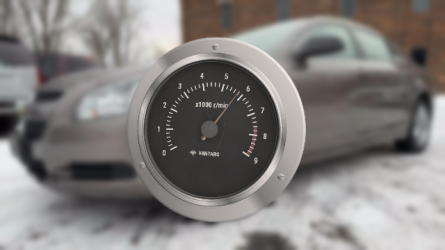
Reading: 5800; rpm
